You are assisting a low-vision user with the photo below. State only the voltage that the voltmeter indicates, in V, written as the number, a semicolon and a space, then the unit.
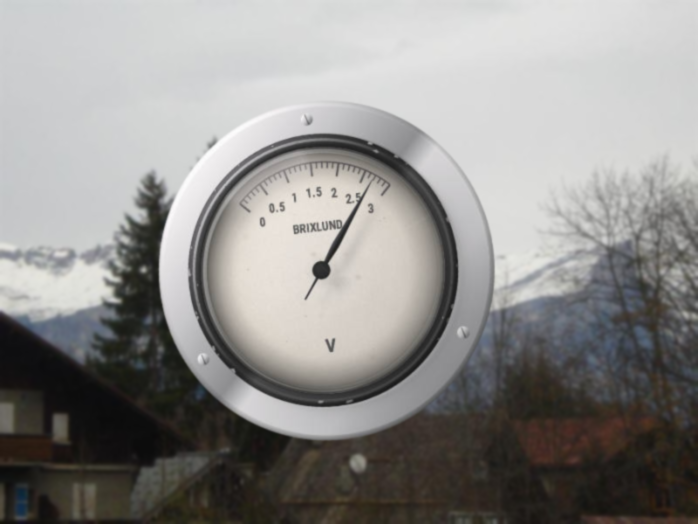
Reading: 2.7; V
